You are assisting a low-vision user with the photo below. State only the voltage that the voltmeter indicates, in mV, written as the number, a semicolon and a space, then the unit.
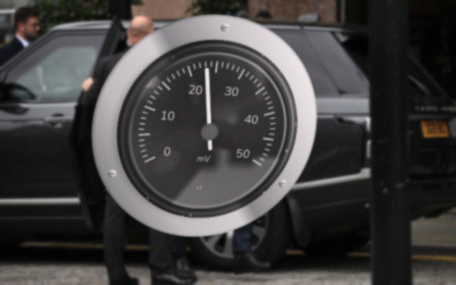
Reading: 23; mV
